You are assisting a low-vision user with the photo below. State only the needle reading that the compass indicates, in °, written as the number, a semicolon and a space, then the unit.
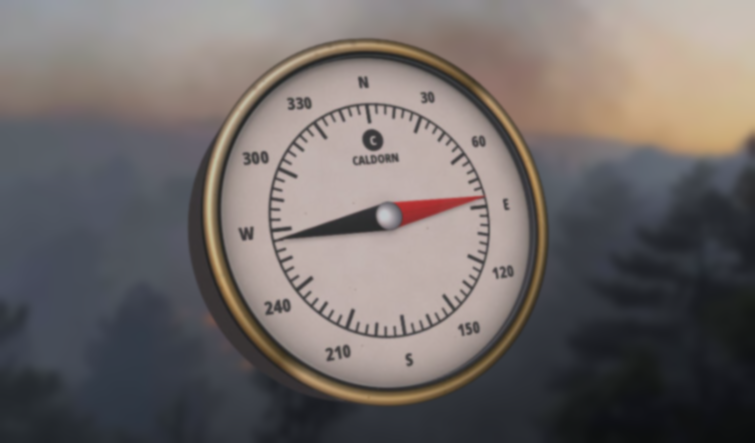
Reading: 85; °
